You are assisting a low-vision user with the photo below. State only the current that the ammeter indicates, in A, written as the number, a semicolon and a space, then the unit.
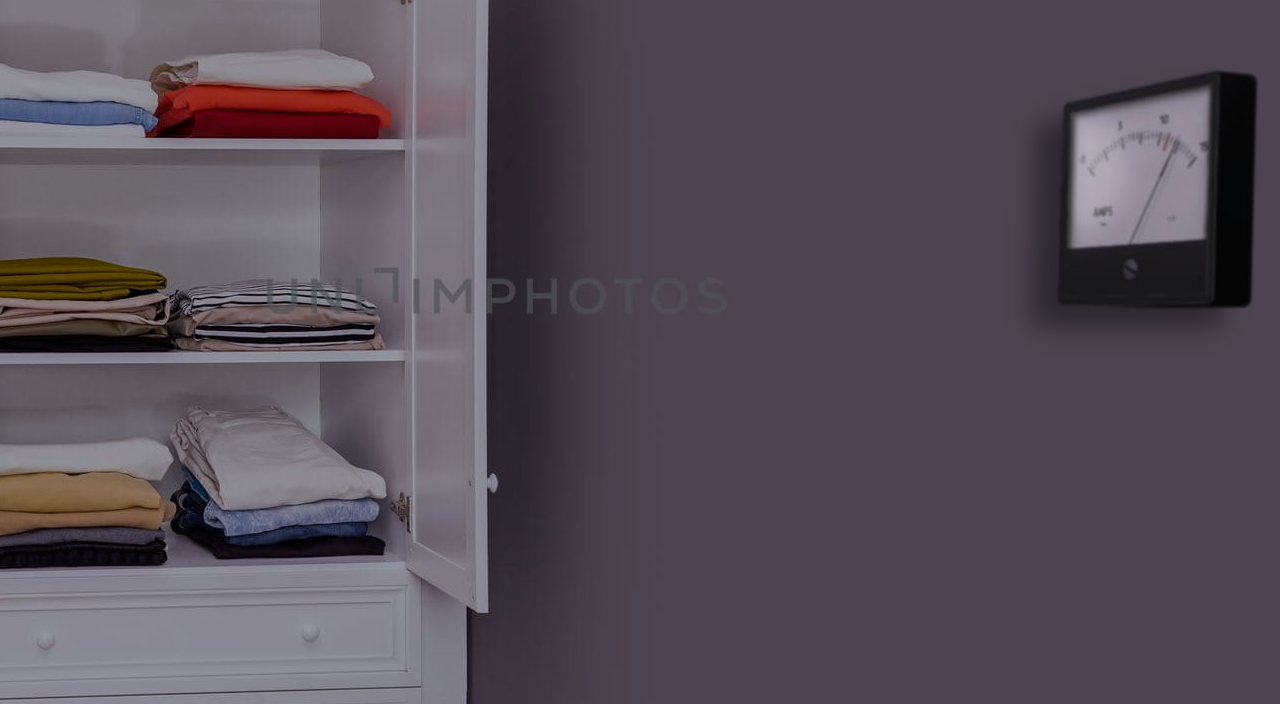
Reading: 12.5; A
